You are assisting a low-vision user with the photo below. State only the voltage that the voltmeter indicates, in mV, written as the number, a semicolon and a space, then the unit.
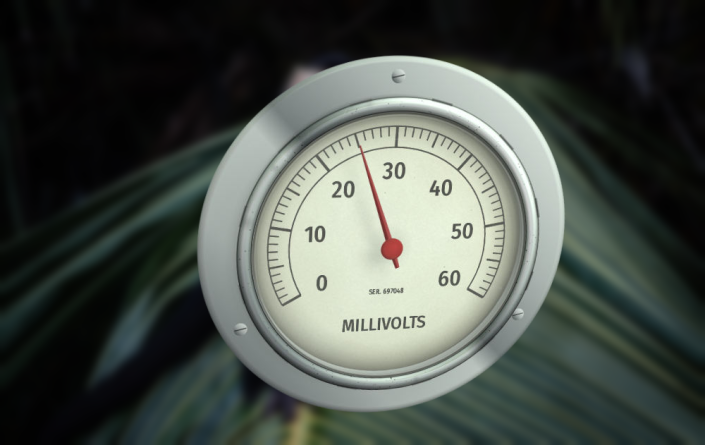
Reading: 25; mV
